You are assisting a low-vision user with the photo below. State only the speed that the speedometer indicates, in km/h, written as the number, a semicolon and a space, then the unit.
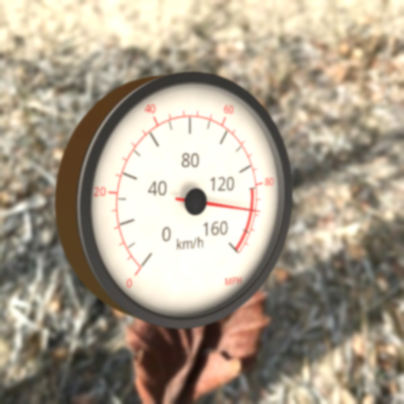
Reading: 140; km/h
